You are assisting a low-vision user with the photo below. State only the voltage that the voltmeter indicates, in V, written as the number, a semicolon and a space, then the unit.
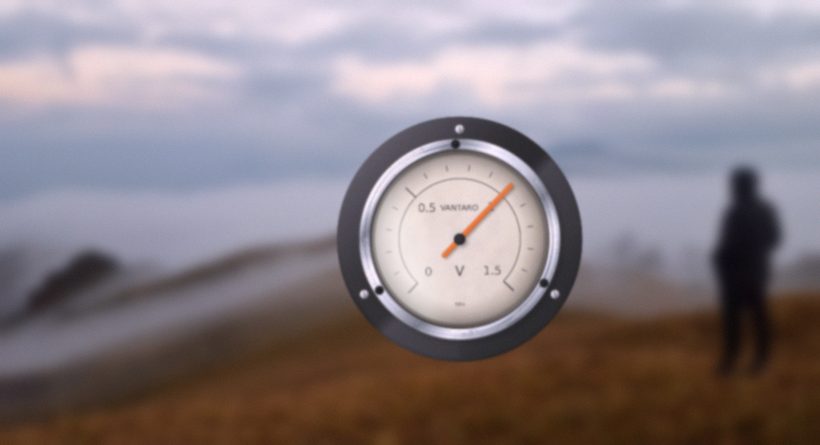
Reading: 1; V
